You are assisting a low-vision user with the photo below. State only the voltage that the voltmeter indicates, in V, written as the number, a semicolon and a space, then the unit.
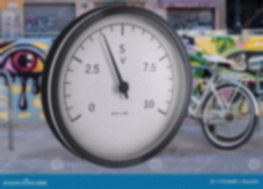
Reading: 4; V
